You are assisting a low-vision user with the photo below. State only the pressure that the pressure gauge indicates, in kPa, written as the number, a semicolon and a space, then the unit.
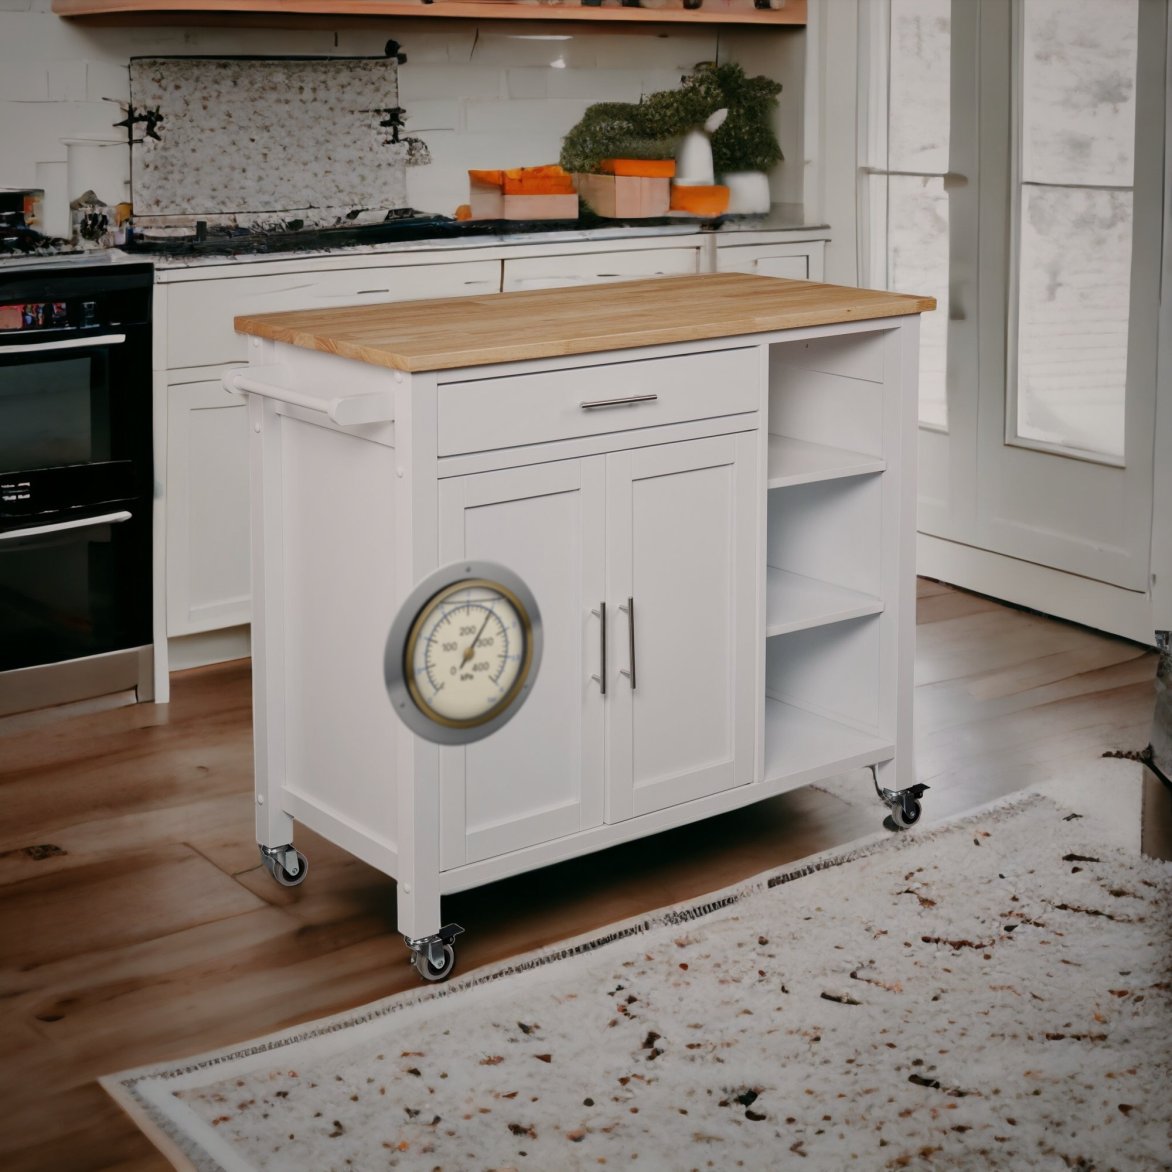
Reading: 250; kPa
